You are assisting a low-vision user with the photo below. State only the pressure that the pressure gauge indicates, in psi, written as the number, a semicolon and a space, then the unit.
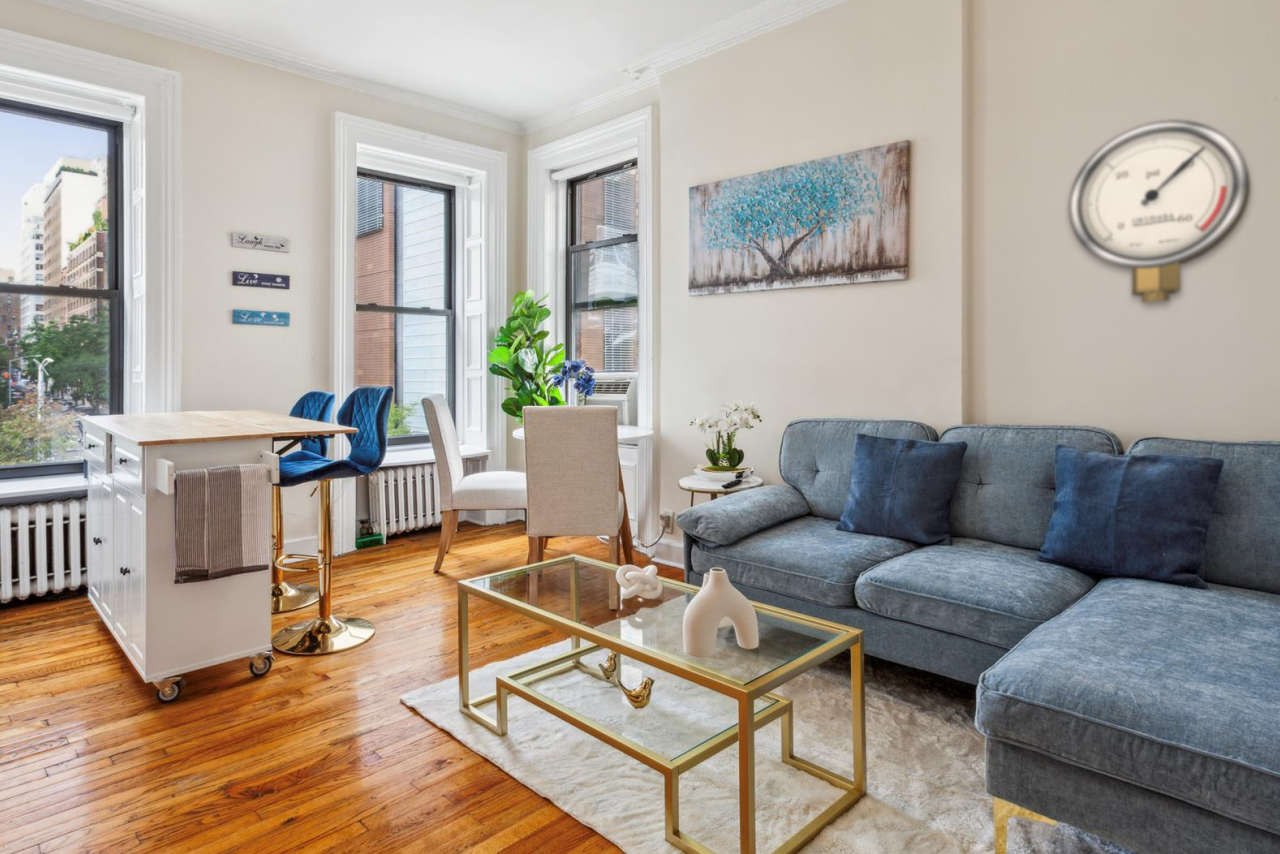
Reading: 40; psi
